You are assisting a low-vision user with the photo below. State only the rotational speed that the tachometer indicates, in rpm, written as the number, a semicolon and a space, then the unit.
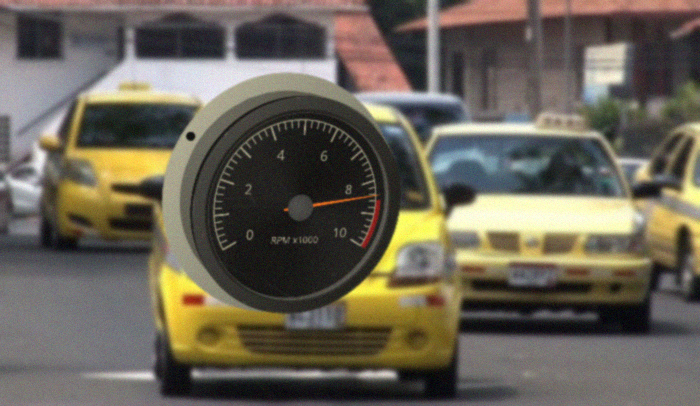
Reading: 8400; rpm
